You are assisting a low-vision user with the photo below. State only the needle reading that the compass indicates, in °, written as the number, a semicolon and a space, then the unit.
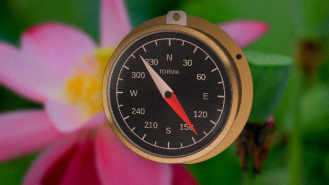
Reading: 142.5; °
